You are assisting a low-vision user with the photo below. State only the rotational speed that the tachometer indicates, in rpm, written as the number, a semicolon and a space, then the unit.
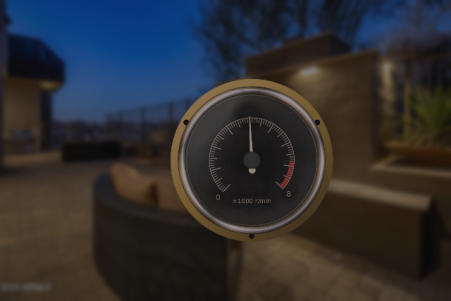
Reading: 4000; rpm
